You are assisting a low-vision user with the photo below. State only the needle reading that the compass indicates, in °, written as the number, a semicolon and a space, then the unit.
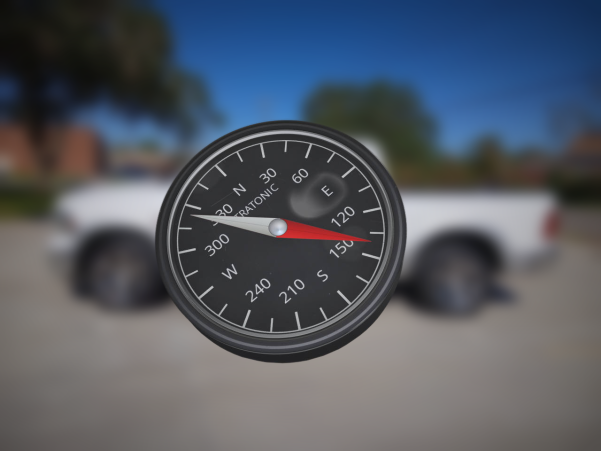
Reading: 142.5; °
